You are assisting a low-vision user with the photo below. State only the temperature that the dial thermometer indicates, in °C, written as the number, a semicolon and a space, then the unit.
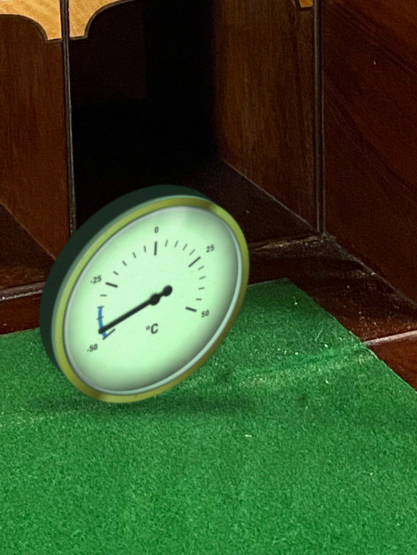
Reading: -45; °C
